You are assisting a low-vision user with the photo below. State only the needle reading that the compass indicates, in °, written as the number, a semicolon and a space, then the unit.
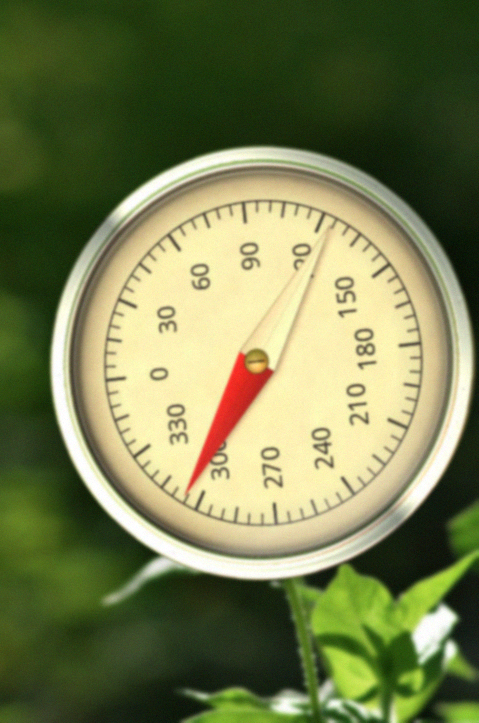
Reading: 305; °
